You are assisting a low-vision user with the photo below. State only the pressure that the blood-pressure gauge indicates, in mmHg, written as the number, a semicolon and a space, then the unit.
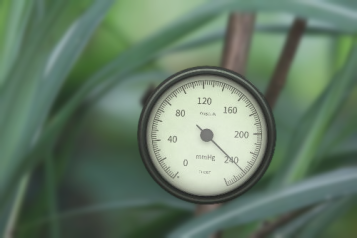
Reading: 240; mmHg
